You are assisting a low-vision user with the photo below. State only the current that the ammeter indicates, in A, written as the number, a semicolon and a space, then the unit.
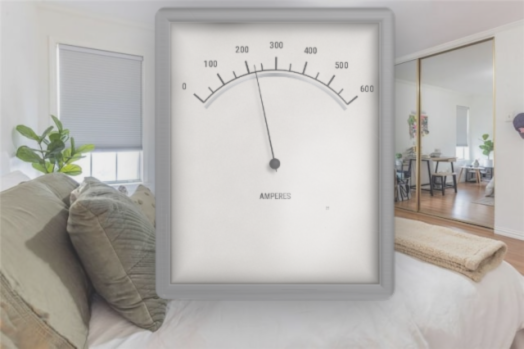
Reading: 225; A
